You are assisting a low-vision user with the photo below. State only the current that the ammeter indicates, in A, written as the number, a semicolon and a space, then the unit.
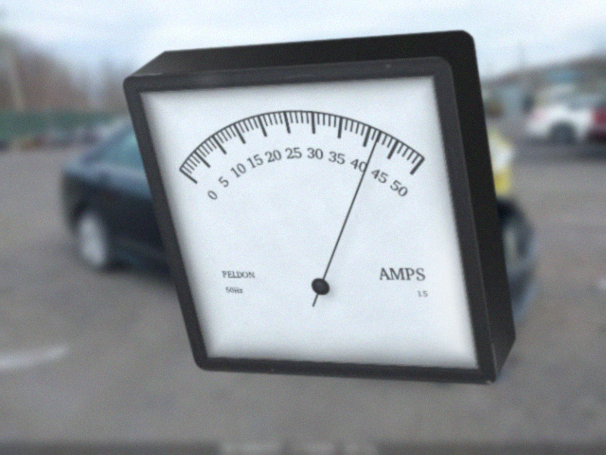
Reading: 42; A
